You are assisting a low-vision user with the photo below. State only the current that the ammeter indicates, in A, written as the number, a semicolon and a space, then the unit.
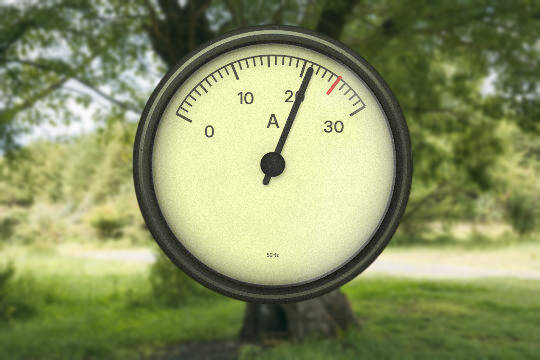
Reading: 21; A
